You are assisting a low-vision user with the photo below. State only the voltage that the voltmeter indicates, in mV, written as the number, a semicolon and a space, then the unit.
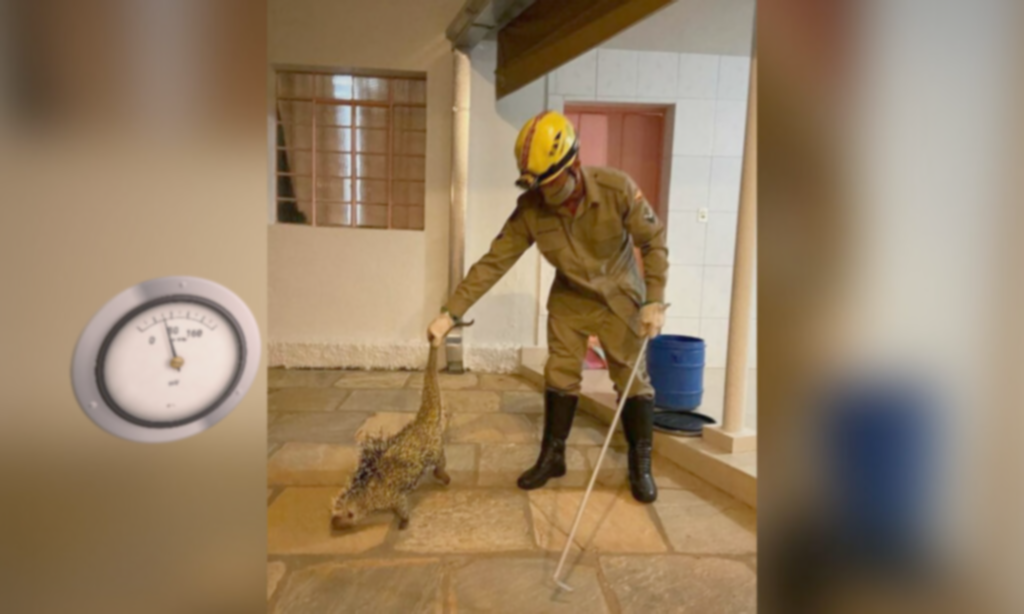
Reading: 60; mV
